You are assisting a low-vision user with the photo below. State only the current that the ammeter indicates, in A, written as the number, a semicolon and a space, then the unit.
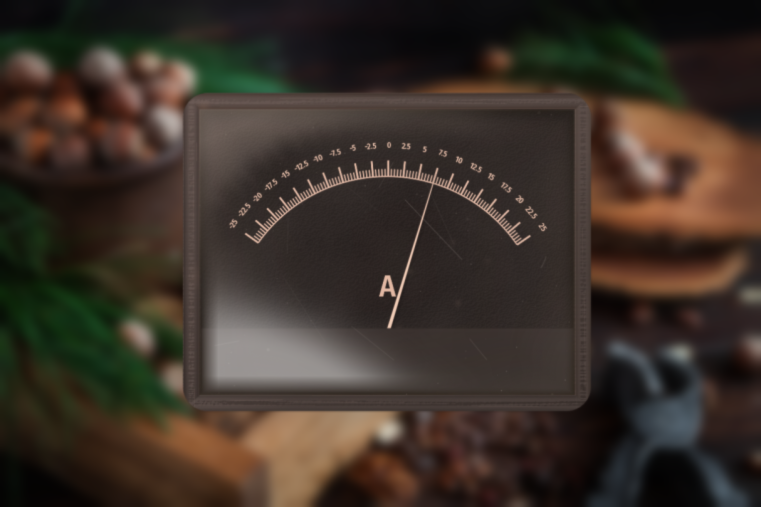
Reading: 7.5; A
